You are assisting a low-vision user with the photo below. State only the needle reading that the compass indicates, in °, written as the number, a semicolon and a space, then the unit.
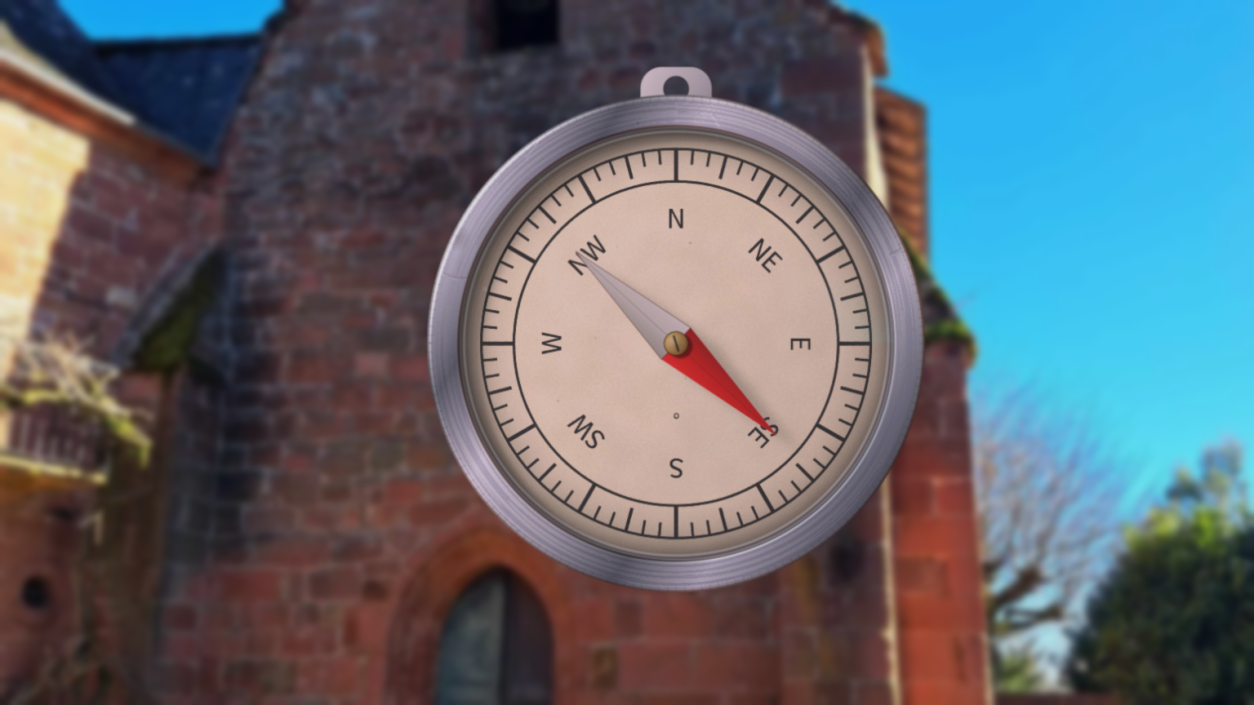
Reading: 132.5; °
